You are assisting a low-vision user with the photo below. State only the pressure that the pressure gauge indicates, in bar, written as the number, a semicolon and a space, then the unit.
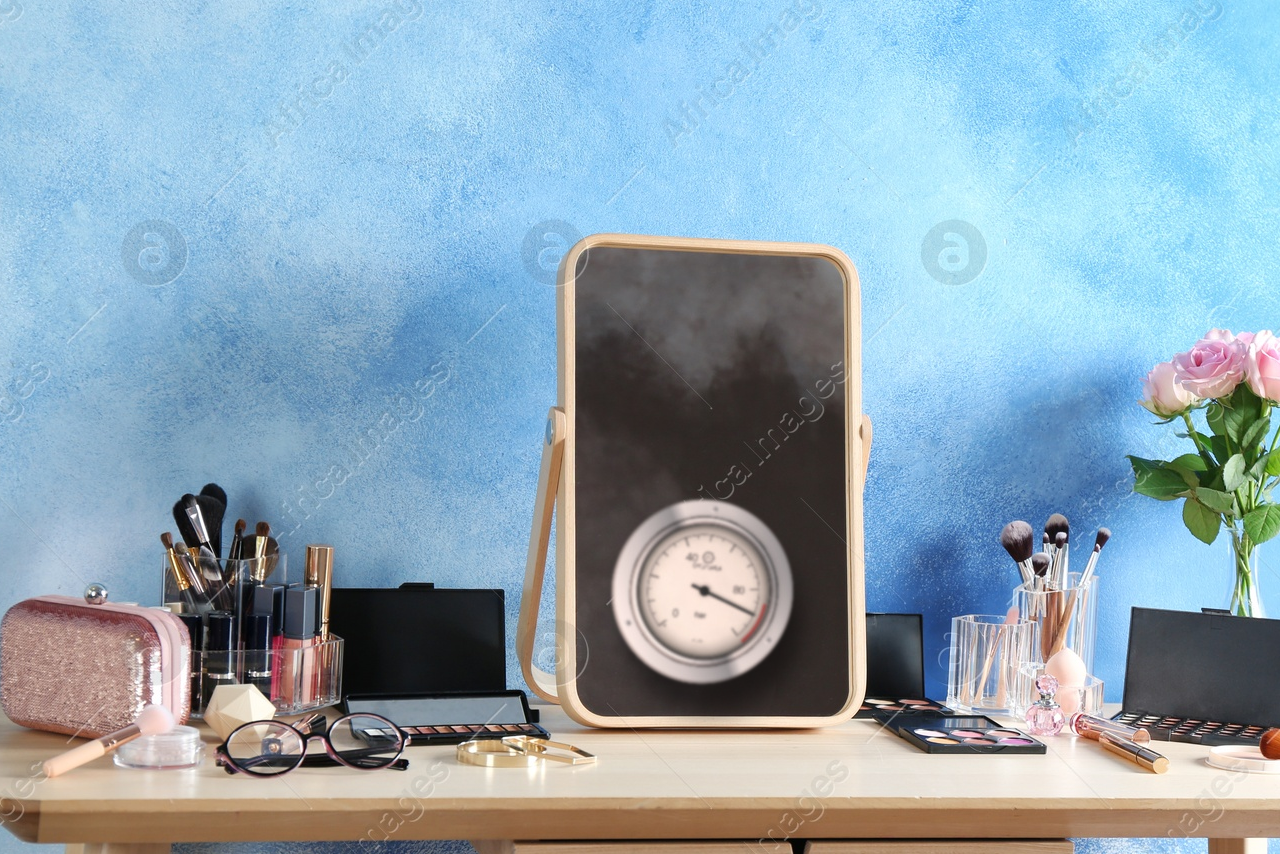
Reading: 90; bar
